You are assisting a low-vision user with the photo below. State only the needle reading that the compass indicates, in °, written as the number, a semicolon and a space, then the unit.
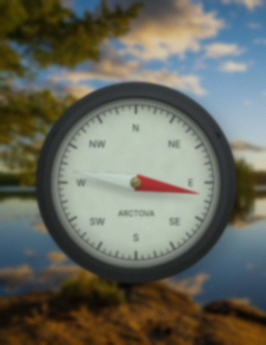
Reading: 100; °
